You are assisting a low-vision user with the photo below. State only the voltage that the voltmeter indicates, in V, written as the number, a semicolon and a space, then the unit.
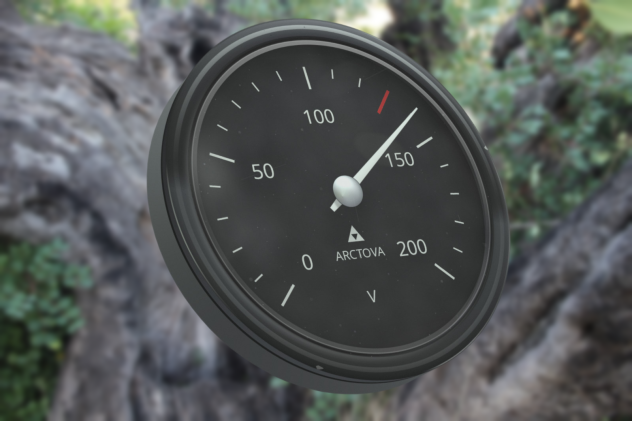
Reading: 140; V
